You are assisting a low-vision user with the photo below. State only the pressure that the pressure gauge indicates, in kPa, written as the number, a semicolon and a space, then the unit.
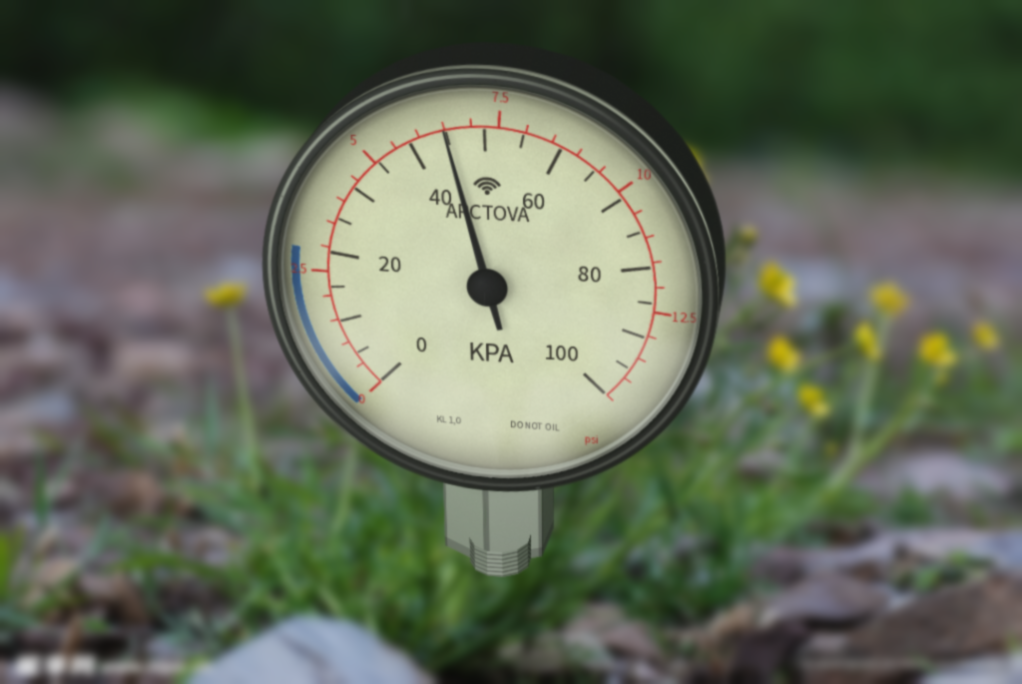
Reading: 45; kPa
